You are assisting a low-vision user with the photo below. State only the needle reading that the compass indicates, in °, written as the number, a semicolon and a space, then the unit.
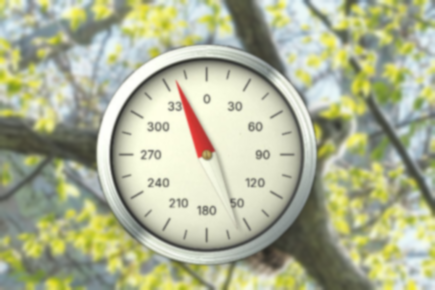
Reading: 337.5; °
